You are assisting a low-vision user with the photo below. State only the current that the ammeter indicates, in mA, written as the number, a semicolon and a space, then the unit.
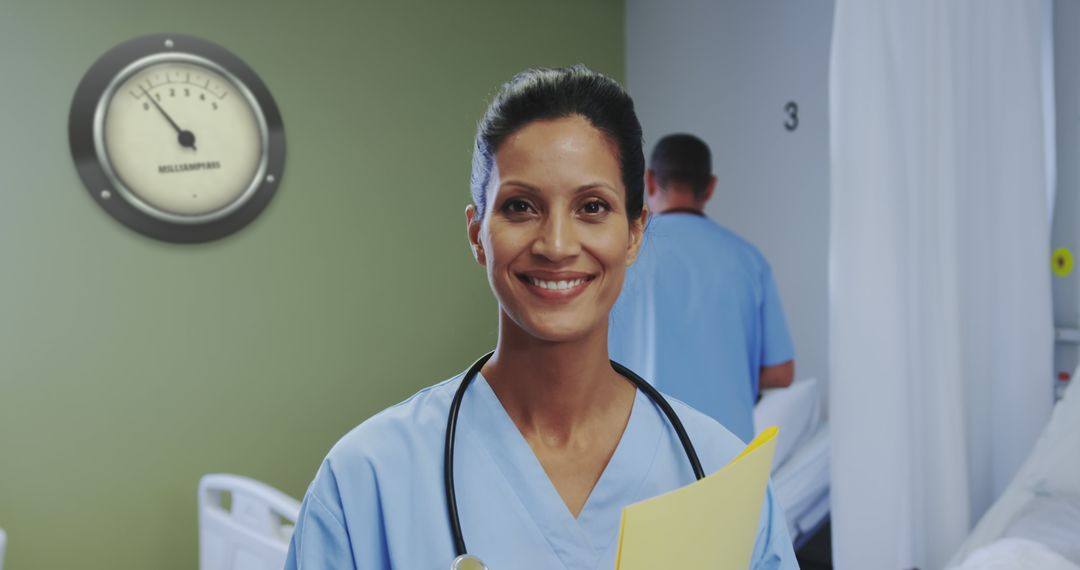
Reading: 0.5; mA
